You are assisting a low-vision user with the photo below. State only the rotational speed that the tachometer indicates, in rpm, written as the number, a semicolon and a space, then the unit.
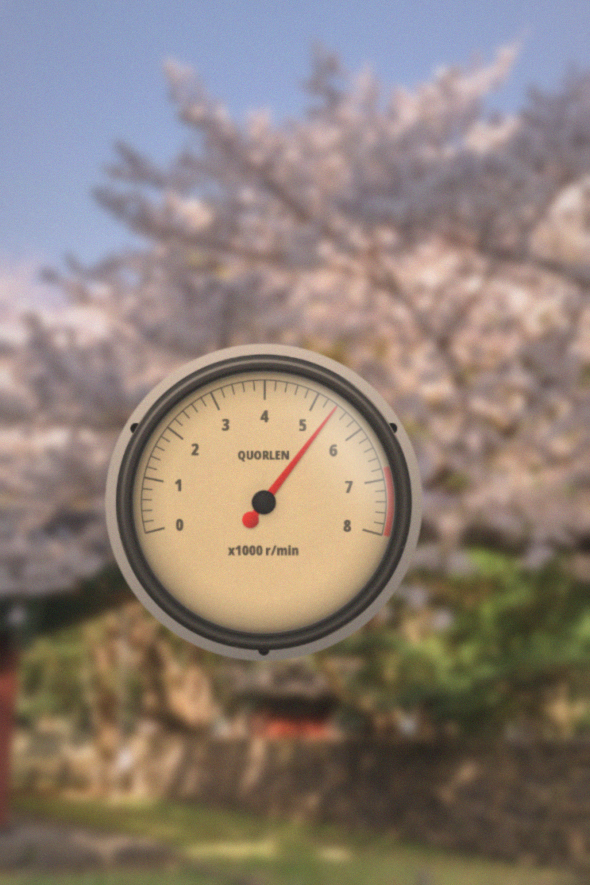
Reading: 5400; rpm
